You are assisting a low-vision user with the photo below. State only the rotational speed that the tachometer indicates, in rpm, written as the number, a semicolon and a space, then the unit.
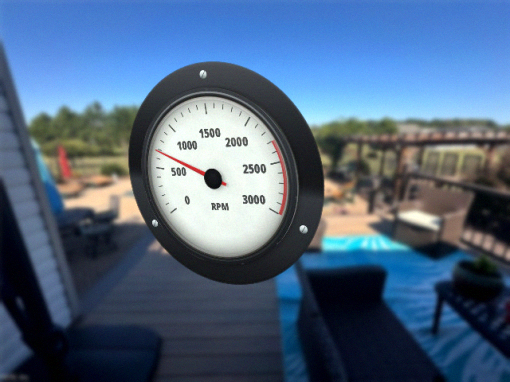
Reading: 700; rpm
